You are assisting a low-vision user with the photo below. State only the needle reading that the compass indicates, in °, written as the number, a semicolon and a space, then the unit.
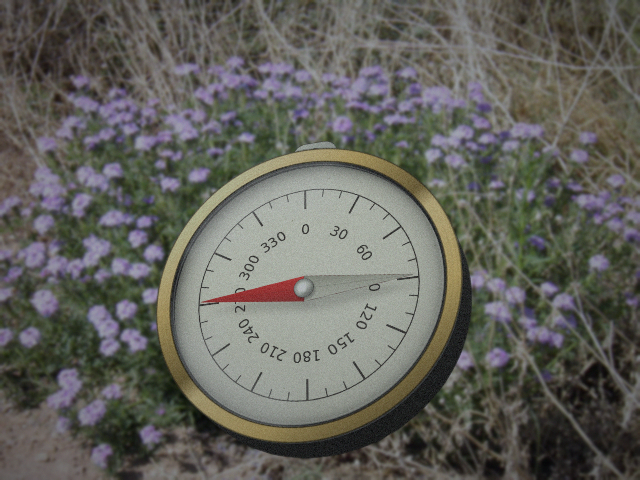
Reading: 270; °
